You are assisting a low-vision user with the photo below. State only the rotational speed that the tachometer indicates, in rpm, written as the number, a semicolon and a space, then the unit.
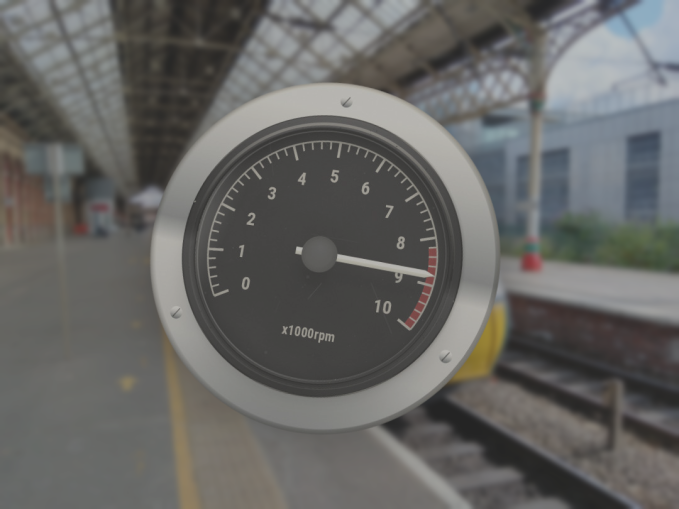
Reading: 8800; rpm
